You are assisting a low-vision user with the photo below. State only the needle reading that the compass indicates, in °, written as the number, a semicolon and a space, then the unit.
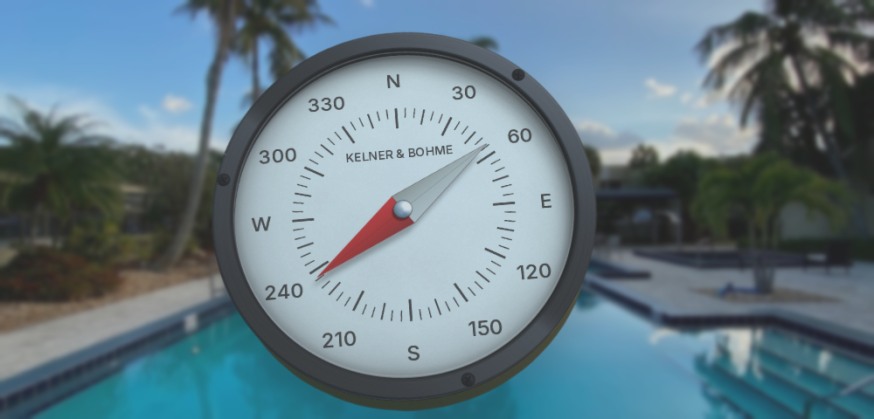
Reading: 235; °
